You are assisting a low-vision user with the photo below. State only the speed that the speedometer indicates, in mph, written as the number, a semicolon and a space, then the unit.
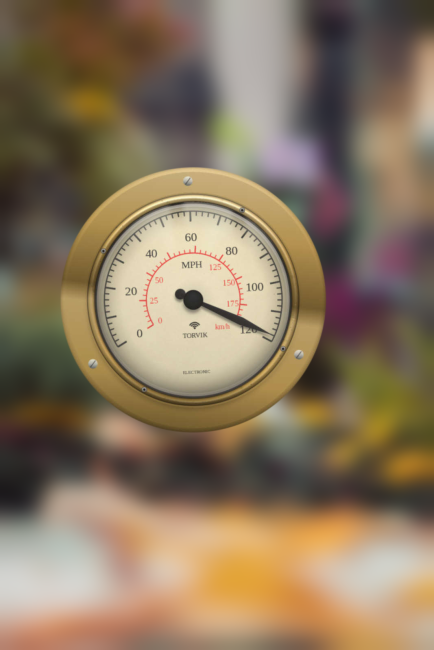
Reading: 118; mph
